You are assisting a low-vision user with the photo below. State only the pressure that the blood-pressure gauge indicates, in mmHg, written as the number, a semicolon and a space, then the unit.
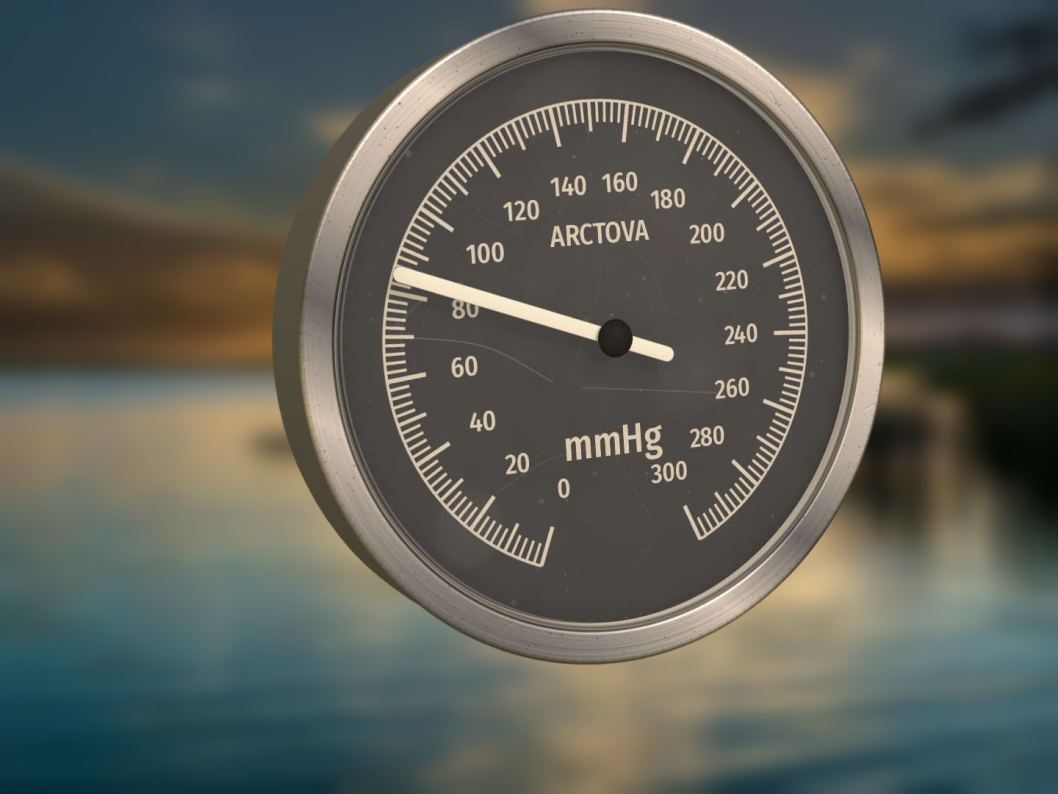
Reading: 84; mmHg
